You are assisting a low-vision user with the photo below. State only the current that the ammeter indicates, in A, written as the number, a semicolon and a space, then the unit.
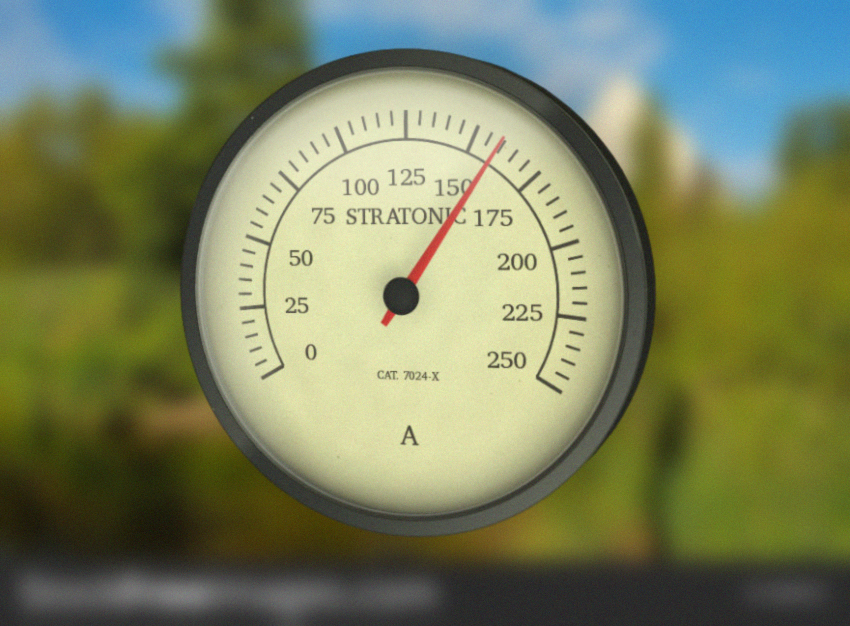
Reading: 160; A
